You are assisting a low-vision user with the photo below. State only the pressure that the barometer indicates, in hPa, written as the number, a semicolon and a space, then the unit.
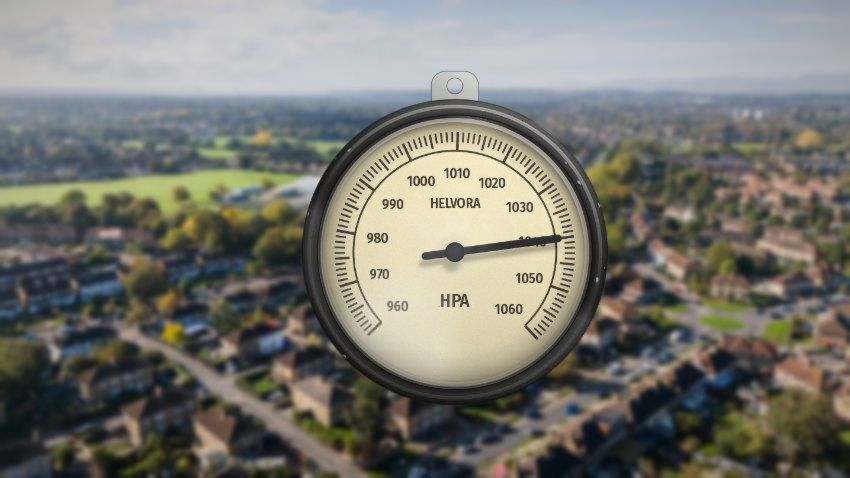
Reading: 1040; hPa
